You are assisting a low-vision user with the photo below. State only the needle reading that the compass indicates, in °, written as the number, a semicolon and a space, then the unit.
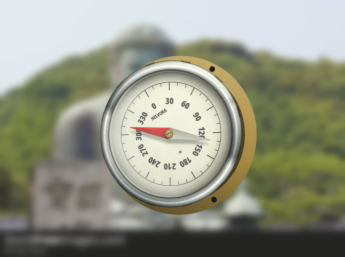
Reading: 310; °
